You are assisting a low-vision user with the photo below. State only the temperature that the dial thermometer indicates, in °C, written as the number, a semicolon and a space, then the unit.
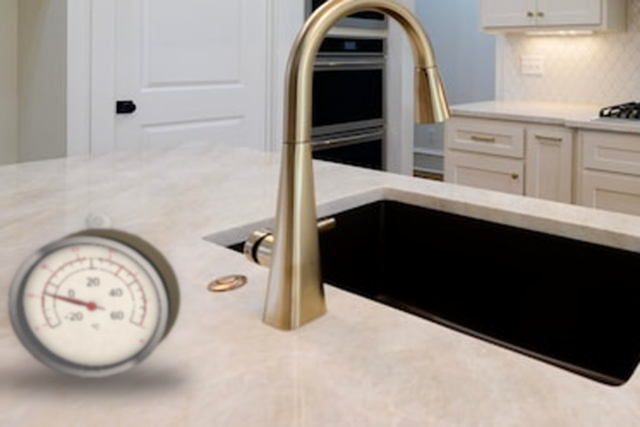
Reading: -4; °C
